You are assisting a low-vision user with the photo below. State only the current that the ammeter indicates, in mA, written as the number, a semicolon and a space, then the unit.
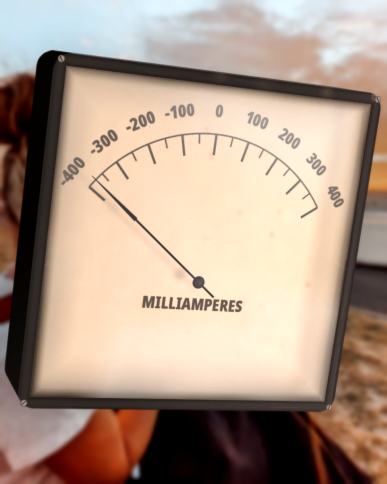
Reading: -375; mA
